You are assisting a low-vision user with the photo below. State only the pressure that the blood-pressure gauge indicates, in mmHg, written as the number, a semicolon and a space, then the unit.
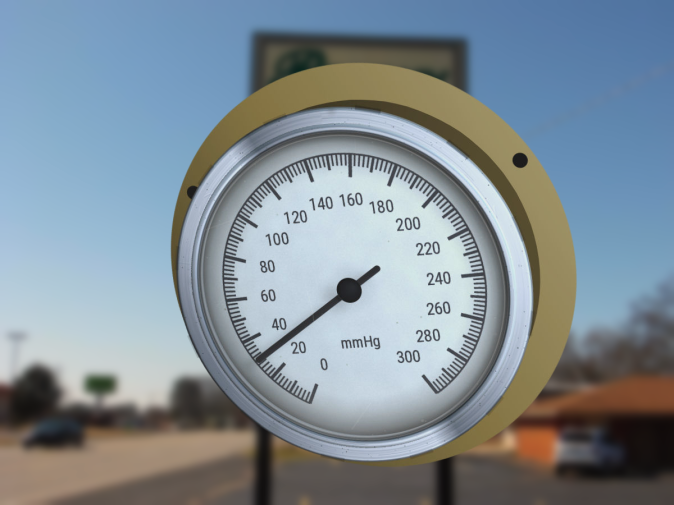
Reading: 30; mmHg
